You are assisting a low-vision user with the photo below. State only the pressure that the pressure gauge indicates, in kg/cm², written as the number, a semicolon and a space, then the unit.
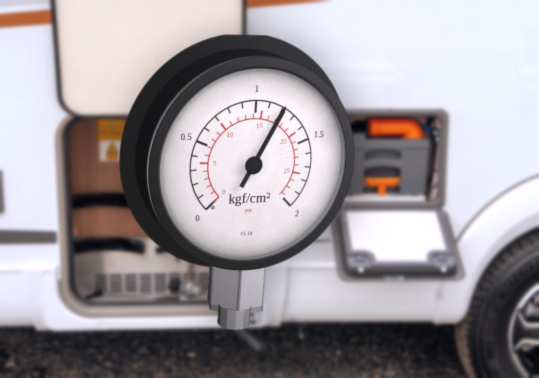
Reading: 1.2; kg/cm²
